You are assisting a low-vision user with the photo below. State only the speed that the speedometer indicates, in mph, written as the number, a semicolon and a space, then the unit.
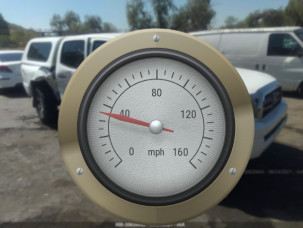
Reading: 35; mph
